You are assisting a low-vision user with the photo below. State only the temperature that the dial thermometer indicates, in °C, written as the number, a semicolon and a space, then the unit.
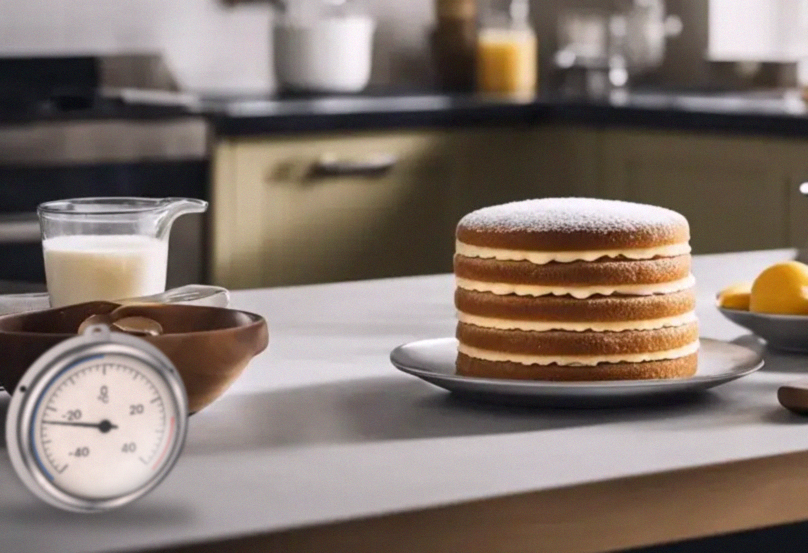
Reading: -24; °C
